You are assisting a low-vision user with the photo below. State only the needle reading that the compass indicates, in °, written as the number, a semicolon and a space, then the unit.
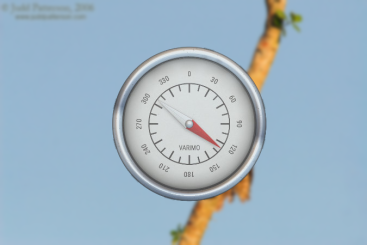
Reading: 127.5; °
